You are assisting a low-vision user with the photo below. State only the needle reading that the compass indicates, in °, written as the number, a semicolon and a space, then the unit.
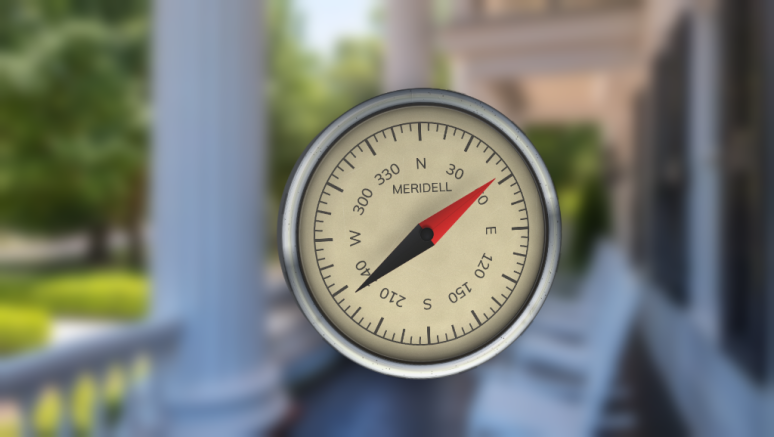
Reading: 55; °
